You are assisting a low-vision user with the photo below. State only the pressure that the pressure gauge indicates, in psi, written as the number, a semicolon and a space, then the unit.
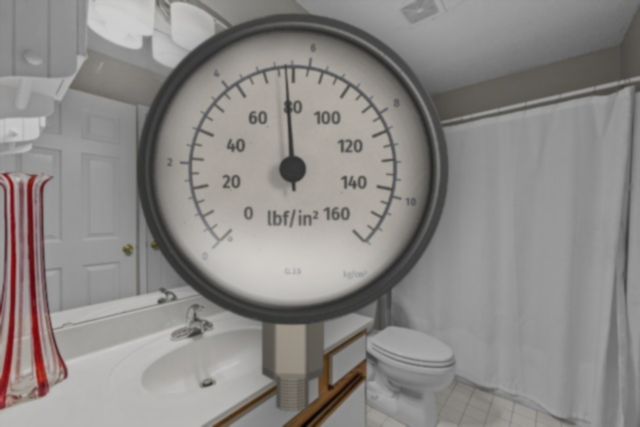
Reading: 77.5; psi
